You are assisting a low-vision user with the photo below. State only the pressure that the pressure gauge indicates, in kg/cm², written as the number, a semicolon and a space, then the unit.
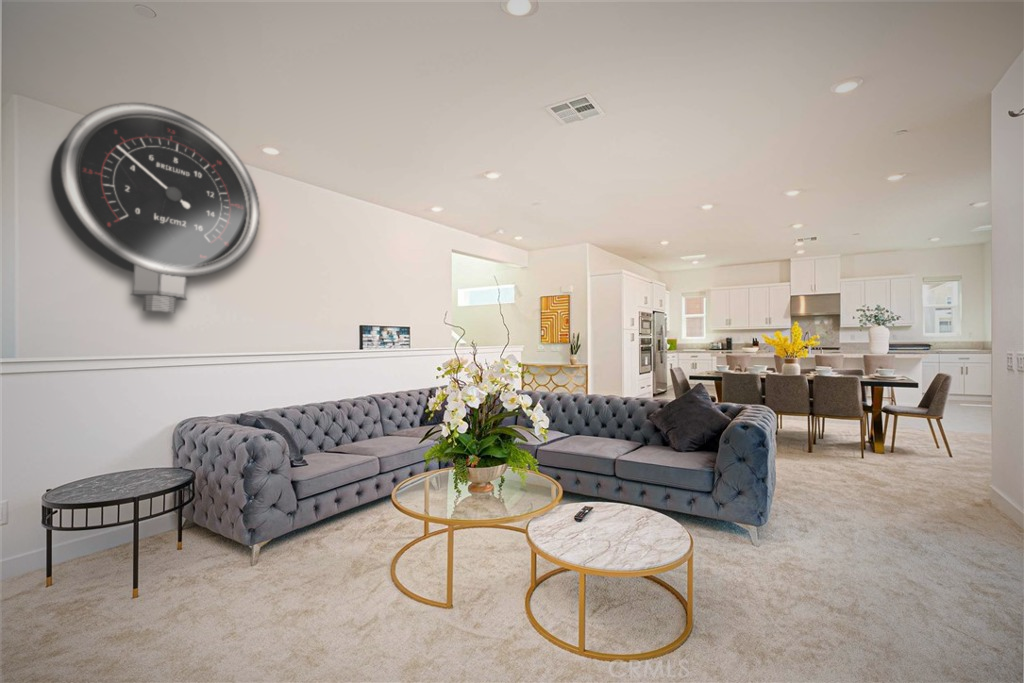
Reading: 4.5; kg/cm²
